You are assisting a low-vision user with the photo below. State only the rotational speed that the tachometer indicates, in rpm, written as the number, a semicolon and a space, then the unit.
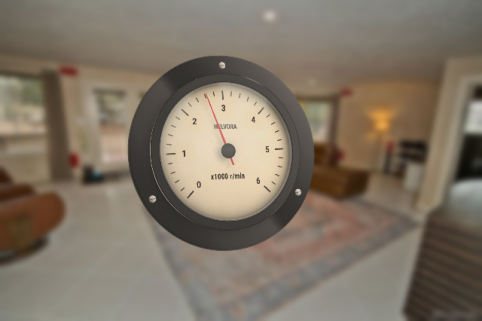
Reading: 2600; rpm
